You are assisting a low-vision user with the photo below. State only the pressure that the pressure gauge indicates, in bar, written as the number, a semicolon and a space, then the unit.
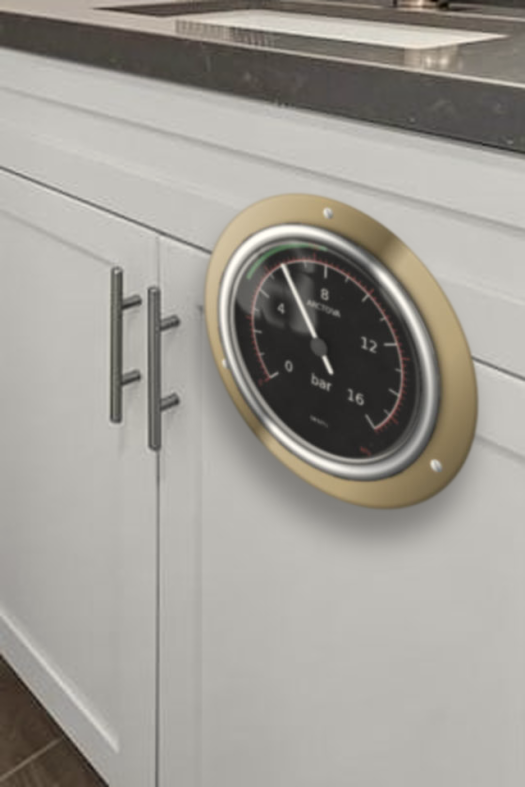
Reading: 6; bar
